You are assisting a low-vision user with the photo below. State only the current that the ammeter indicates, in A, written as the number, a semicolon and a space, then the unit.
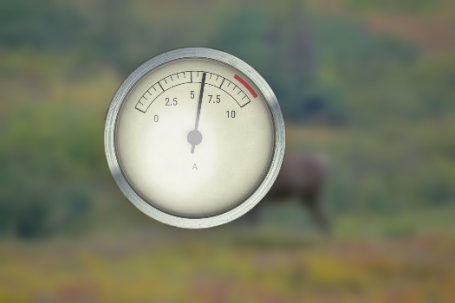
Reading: 6; A
